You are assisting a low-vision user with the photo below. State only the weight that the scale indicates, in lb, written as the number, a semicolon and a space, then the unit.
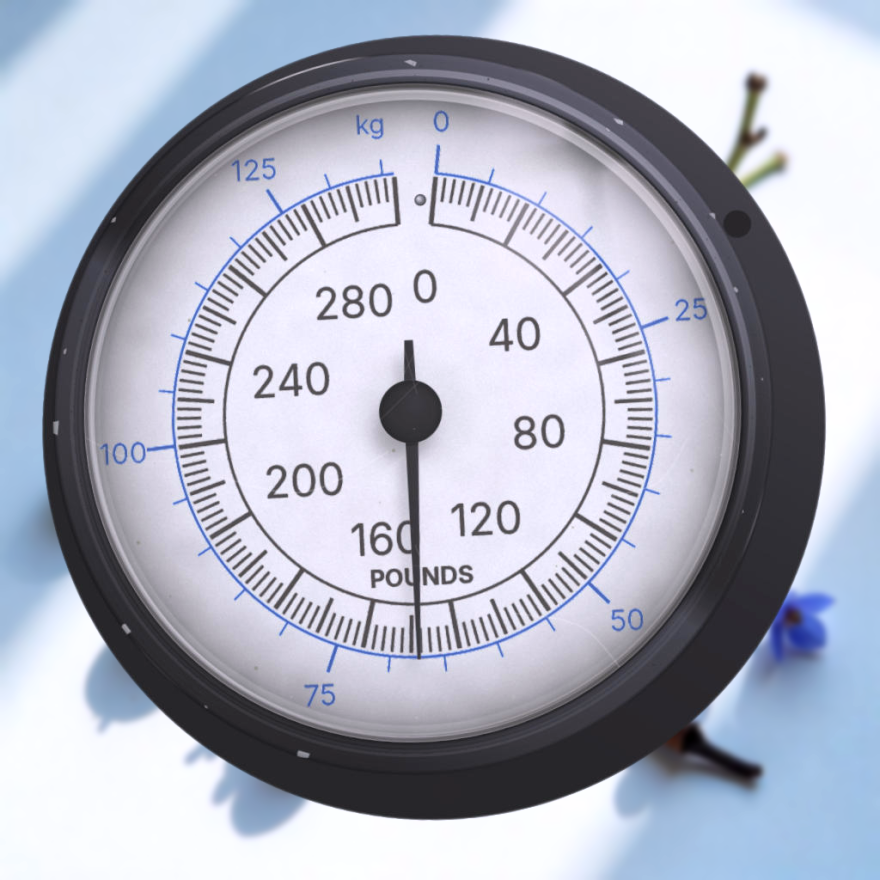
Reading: 148; lb
